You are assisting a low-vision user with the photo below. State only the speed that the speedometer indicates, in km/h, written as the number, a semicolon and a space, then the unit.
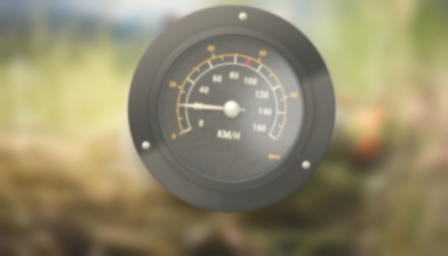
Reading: 20; km/h
